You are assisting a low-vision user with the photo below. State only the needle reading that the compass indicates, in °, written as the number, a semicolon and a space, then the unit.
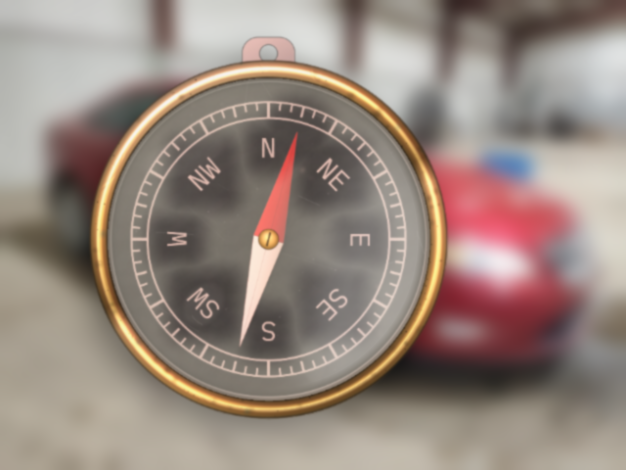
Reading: 15; °
